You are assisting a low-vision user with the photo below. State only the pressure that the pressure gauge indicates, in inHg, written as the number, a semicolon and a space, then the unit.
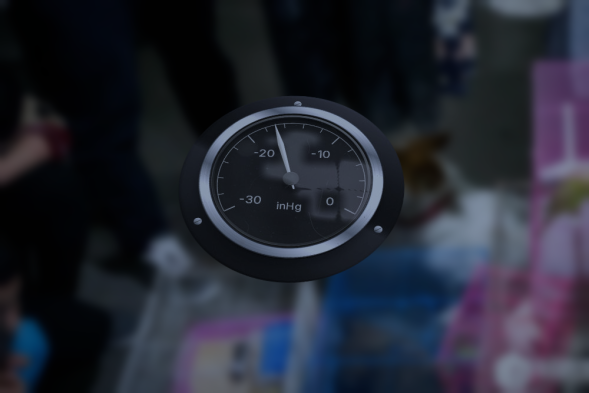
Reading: -17; inHg
